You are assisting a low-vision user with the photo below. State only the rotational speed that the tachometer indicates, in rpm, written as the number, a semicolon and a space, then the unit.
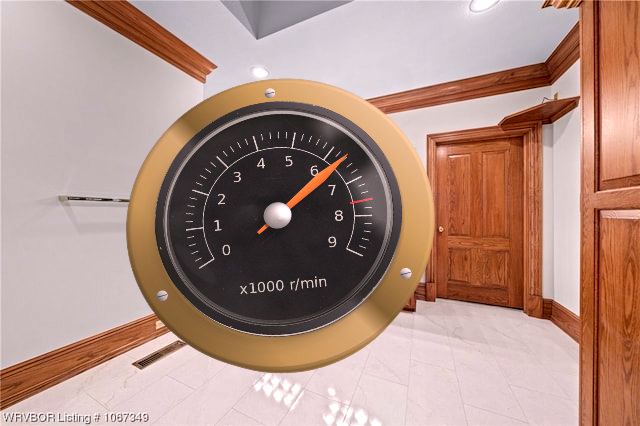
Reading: 6400; rpm
